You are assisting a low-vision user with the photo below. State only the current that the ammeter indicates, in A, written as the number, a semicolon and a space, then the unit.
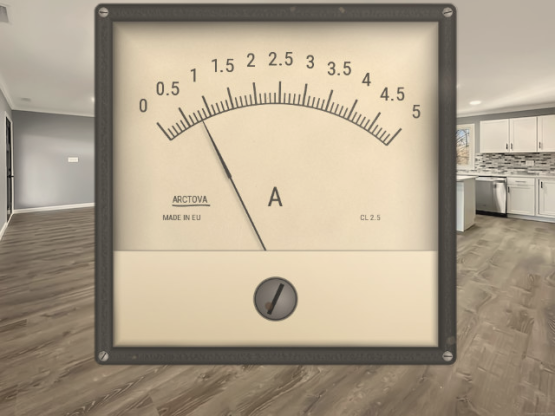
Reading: 0.8; A
